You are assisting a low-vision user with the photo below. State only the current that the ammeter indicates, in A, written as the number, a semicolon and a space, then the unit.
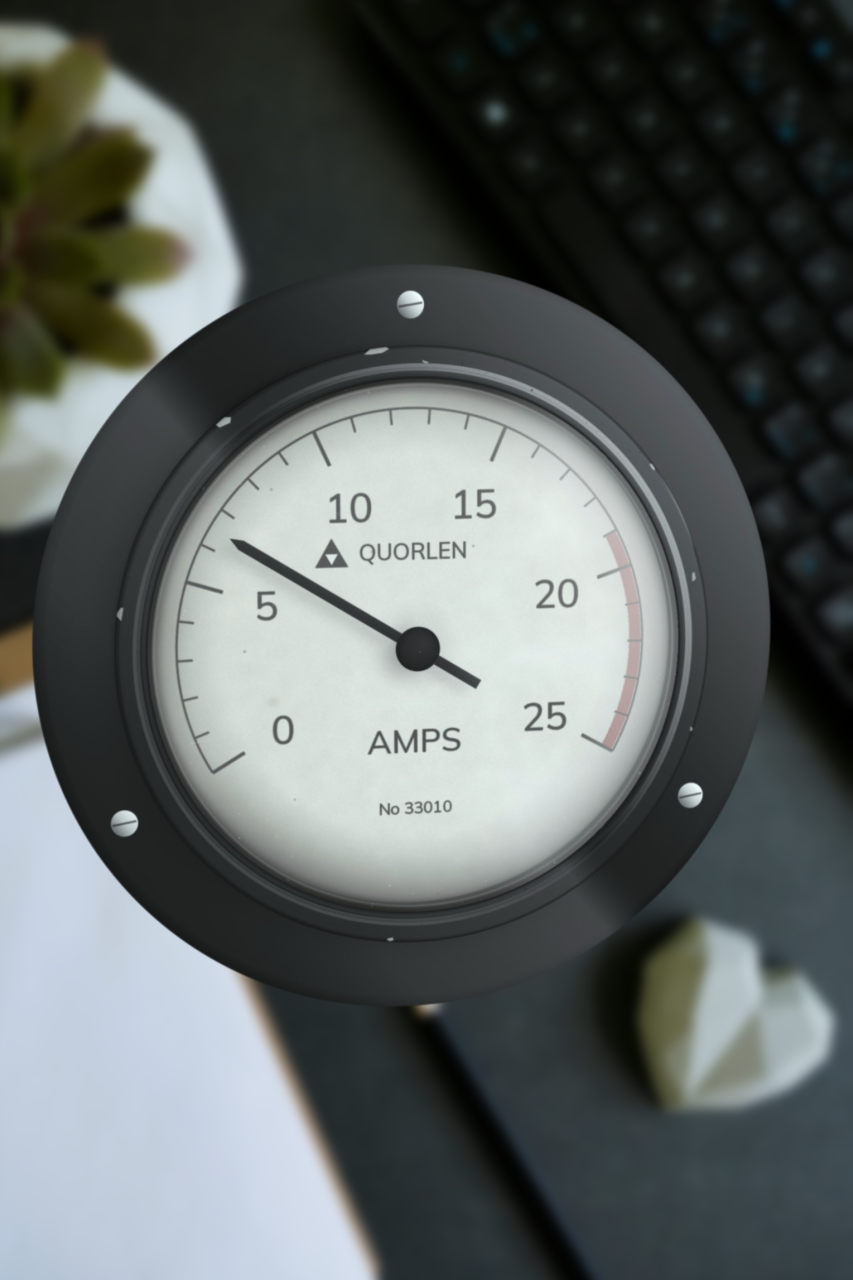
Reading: 6.5; A
